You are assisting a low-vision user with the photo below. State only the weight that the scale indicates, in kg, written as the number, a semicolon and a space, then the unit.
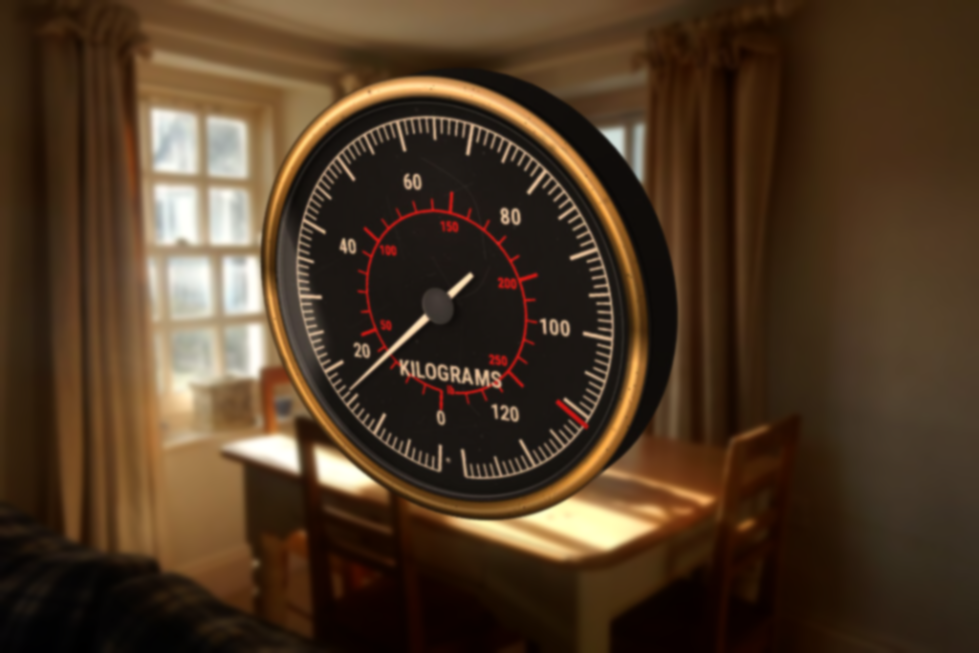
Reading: 16; kg
